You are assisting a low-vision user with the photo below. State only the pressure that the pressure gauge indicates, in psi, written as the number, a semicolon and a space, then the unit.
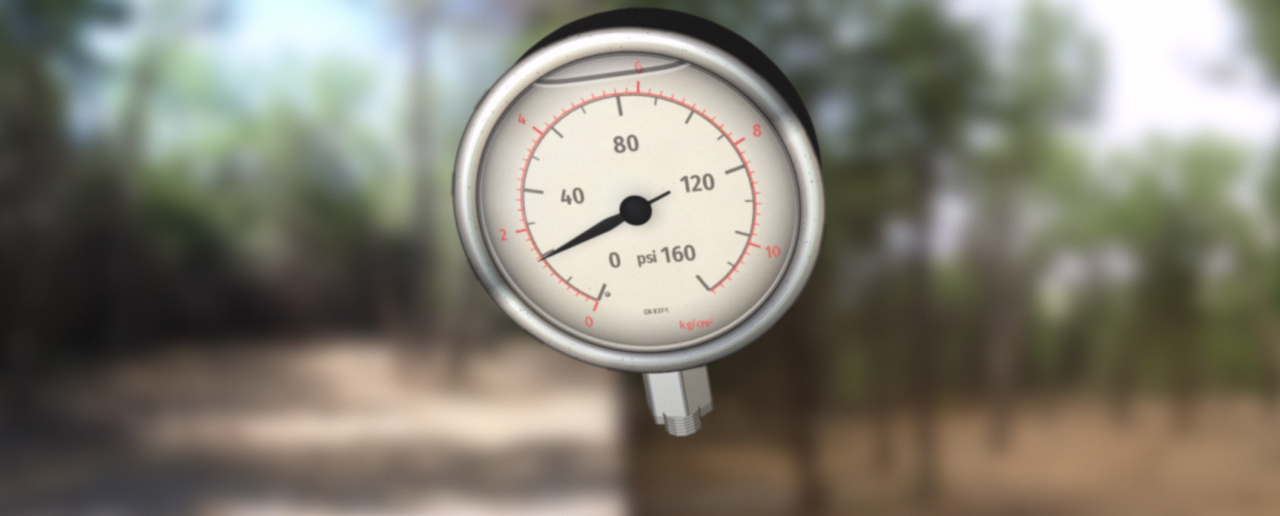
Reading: 20; psi
